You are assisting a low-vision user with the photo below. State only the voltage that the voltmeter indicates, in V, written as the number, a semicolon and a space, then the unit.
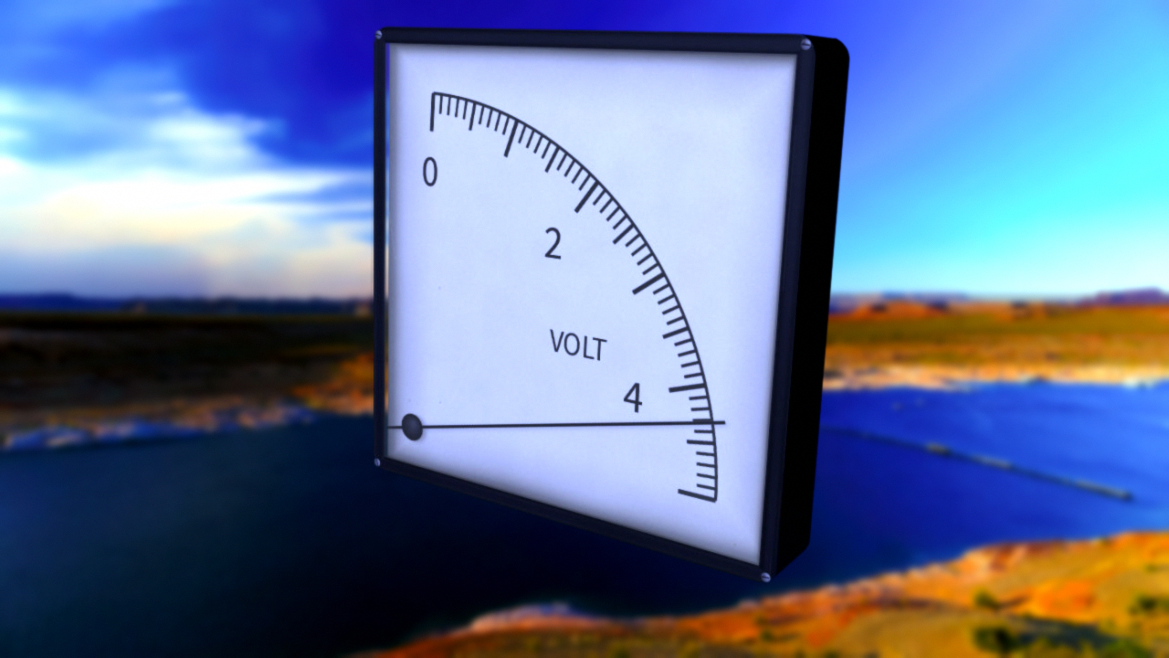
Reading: 4.3; V
